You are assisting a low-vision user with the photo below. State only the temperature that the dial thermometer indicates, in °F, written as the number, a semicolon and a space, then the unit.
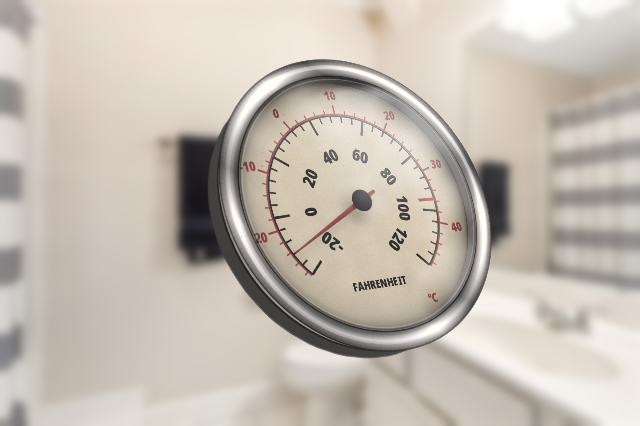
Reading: -12; °F
